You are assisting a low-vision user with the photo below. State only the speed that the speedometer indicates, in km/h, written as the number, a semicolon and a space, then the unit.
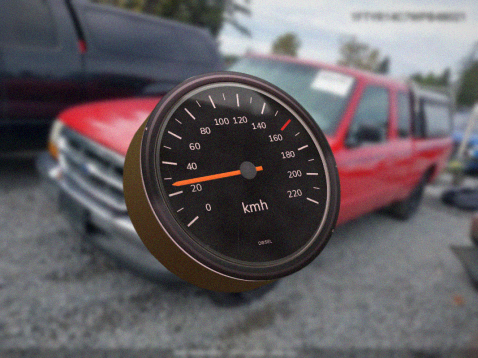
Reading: 25; km/h
